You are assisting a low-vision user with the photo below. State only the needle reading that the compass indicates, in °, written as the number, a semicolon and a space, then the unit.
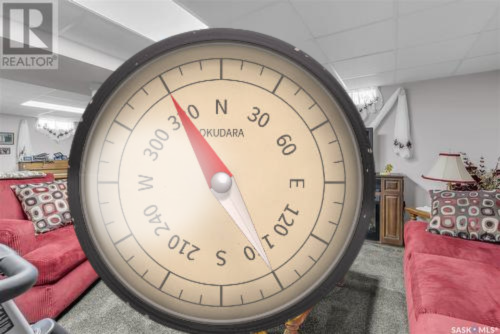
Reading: 330; °
